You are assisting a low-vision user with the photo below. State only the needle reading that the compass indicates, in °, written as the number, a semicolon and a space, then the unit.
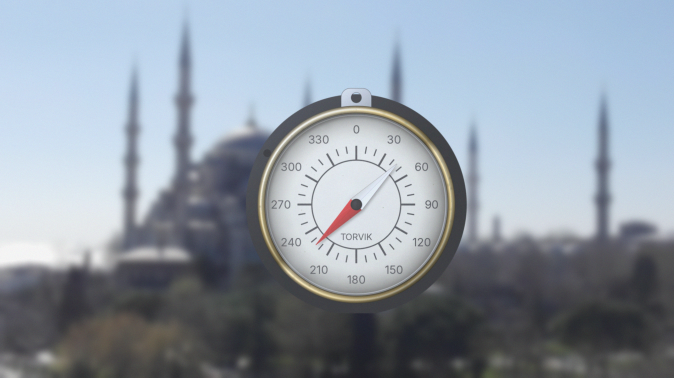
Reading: 225; °
